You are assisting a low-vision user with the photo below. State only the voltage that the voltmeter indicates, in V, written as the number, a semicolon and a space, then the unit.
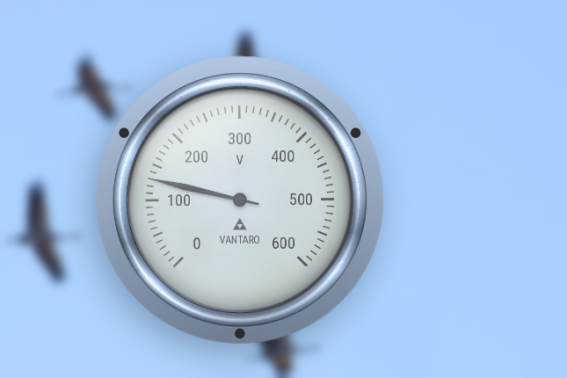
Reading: 130; V
